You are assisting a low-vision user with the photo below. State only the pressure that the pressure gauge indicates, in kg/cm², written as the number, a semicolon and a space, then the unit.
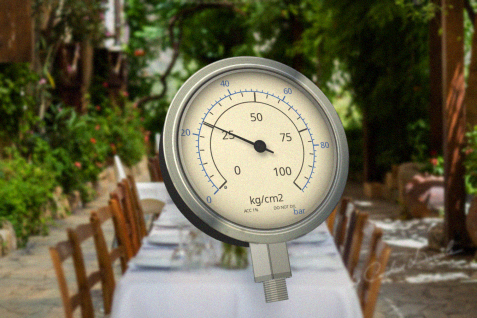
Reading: 25; kg/cm²
